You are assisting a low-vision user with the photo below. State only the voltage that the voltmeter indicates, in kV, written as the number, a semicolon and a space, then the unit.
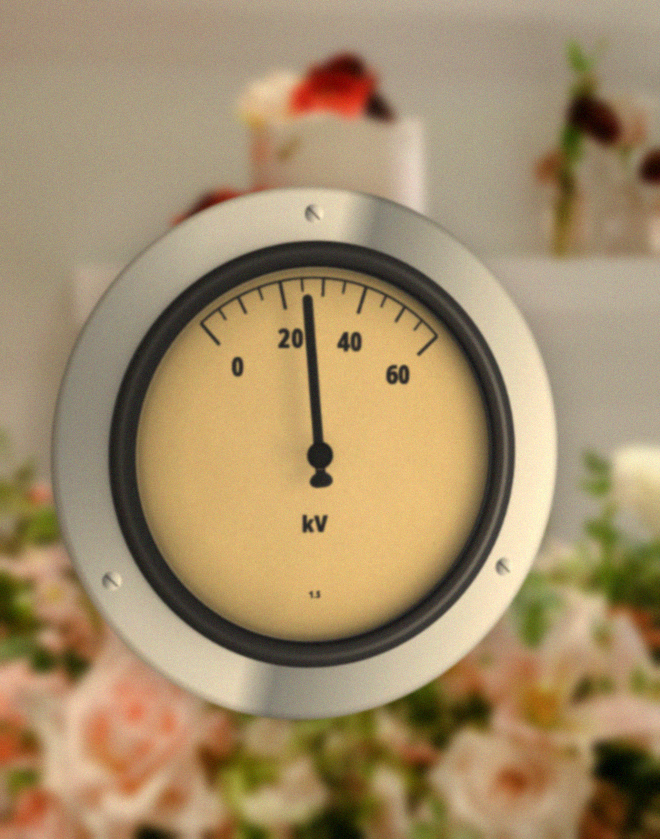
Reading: 25; kV
